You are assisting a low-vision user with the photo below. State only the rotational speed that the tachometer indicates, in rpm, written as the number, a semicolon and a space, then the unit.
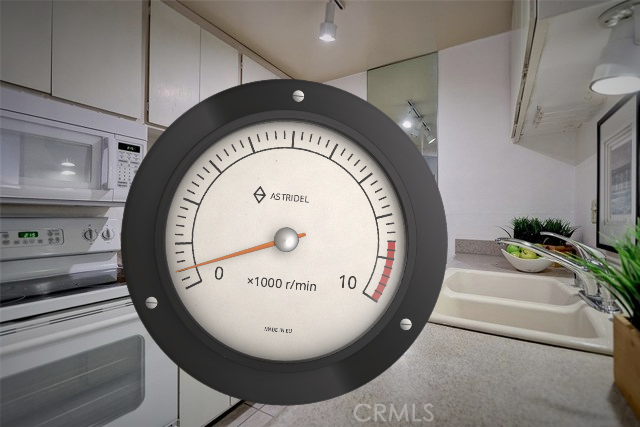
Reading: 400; rpm
